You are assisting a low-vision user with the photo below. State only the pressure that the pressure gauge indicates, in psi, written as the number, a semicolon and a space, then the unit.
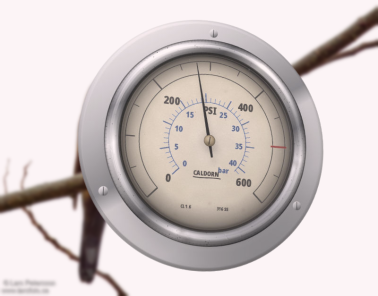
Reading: 275; psi
